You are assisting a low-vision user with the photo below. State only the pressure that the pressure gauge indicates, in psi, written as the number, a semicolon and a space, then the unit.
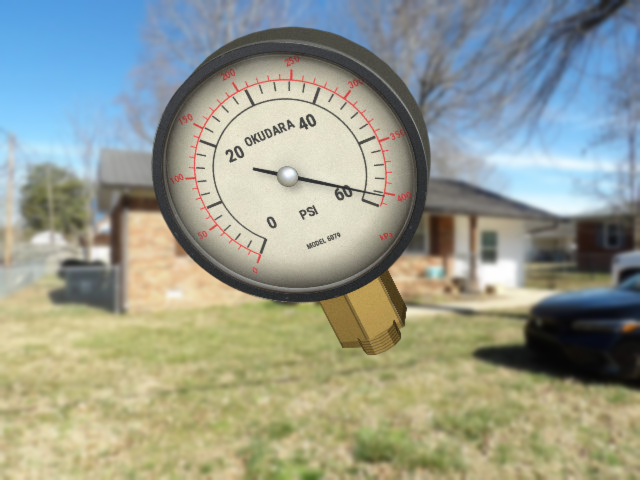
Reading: 58; psi
